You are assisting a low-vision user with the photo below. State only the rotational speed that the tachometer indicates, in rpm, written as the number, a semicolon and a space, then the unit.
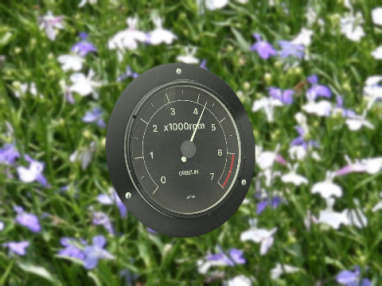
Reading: 4250; rpm
